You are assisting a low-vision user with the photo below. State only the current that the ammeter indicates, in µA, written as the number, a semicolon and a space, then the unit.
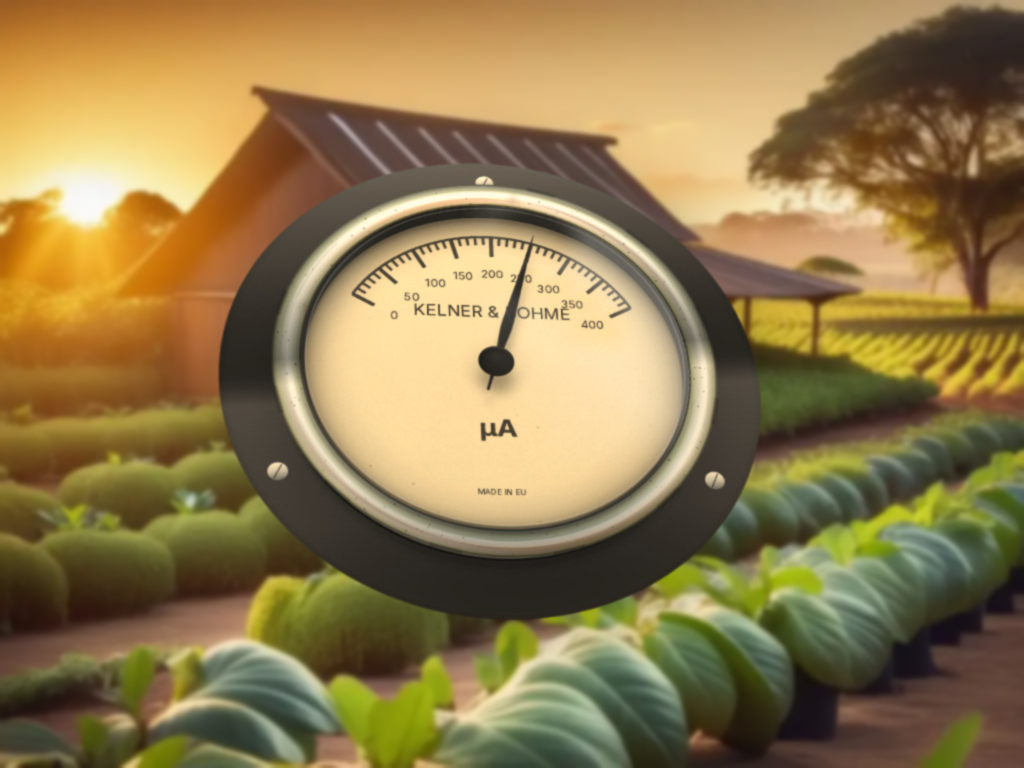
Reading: 250; µA
